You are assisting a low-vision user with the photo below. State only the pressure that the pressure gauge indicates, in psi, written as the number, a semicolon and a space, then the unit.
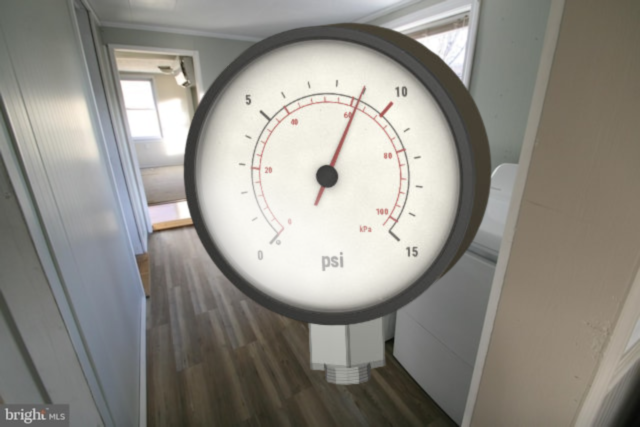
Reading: 9; psi
